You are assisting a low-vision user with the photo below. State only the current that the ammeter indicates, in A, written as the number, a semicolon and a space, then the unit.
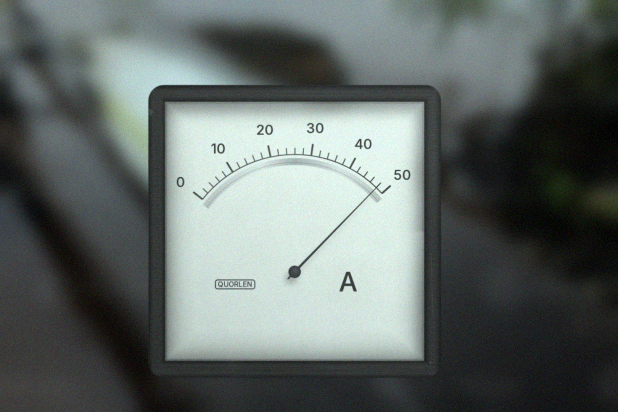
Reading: 48; A
